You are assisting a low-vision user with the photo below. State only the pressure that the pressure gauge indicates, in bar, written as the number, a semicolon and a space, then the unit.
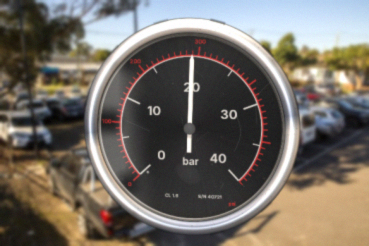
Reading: 20; bar
